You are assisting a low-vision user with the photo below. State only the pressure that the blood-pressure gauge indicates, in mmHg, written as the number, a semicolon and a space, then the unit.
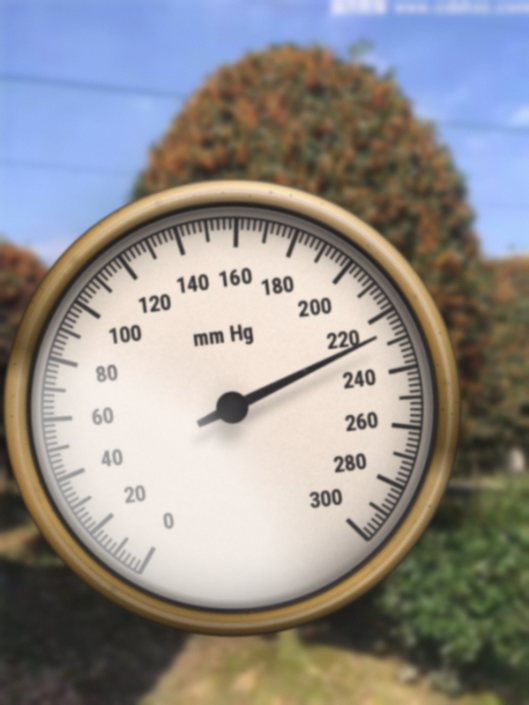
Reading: 226; mmHg
